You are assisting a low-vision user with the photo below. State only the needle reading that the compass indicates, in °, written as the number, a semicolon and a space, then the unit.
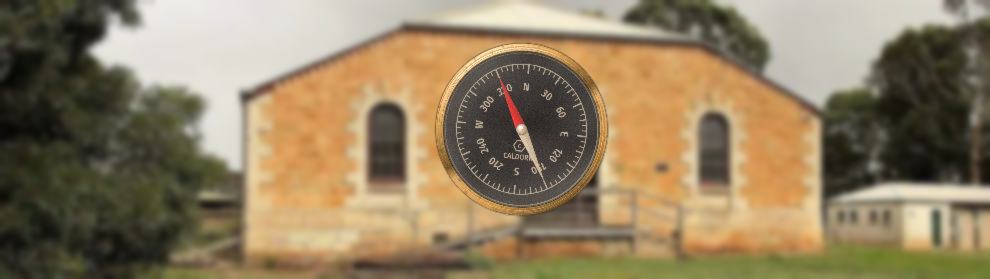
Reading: 330; °
